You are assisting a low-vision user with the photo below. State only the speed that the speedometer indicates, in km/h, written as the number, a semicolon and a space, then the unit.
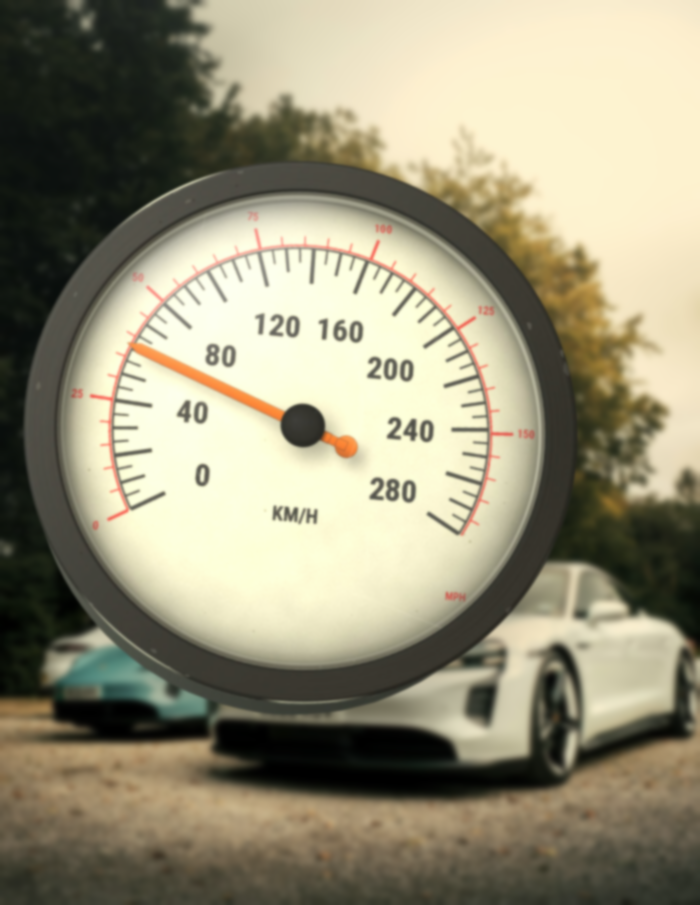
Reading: 60; km/h
